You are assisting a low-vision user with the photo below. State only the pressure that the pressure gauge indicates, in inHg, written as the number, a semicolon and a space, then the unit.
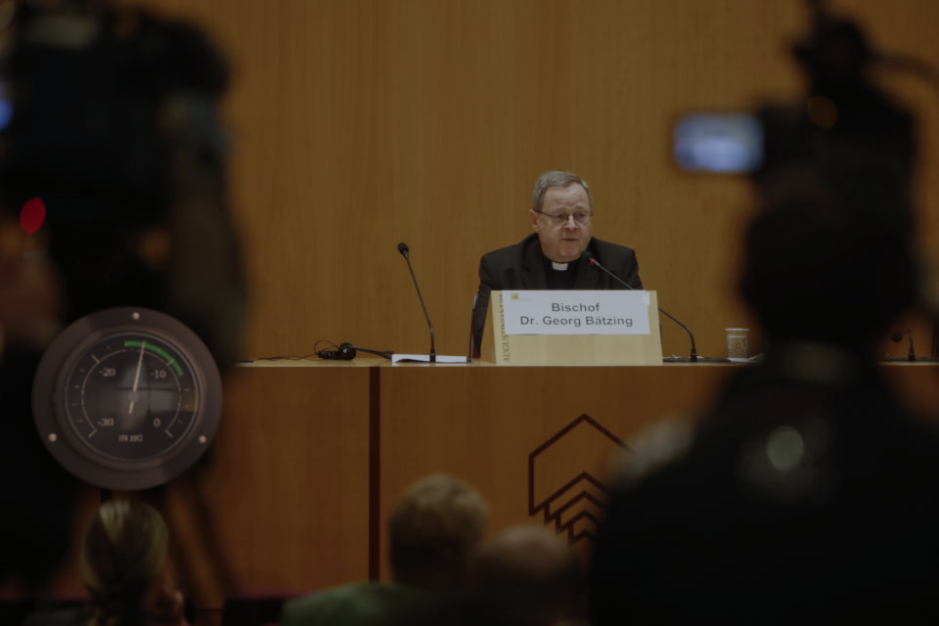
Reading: -14; inHg
